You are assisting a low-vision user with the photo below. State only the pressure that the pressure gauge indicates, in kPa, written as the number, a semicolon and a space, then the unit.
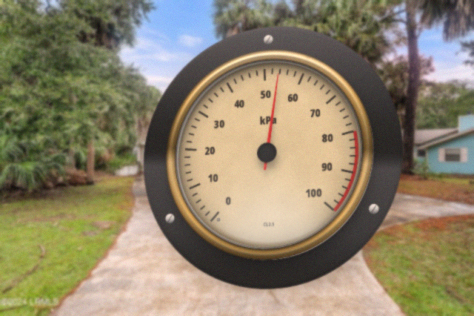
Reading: 54; kPa
